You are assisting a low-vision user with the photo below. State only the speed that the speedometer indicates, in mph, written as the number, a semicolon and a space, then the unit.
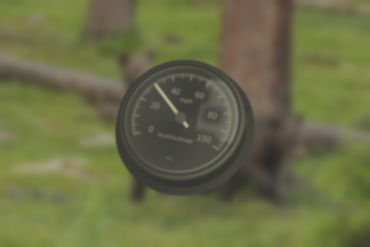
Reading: 30; mph
